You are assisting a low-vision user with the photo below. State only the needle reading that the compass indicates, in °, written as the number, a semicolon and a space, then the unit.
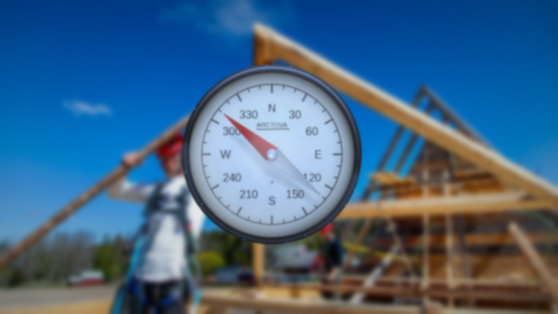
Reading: 310; °
